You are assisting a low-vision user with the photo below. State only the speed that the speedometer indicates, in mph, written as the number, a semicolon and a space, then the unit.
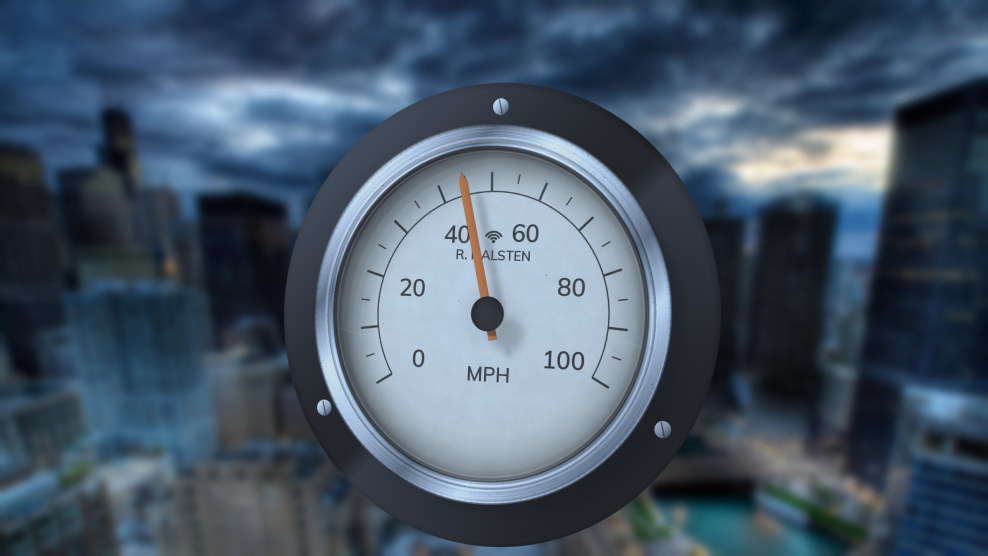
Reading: 45; mph
